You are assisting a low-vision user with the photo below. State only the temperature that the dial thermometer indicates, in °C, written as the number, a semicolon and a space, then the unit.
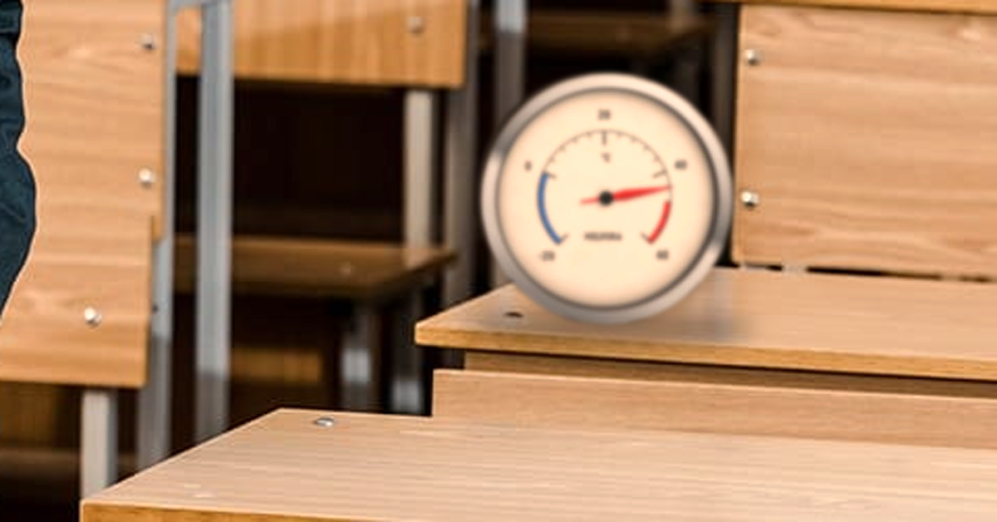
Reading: 44; °C
